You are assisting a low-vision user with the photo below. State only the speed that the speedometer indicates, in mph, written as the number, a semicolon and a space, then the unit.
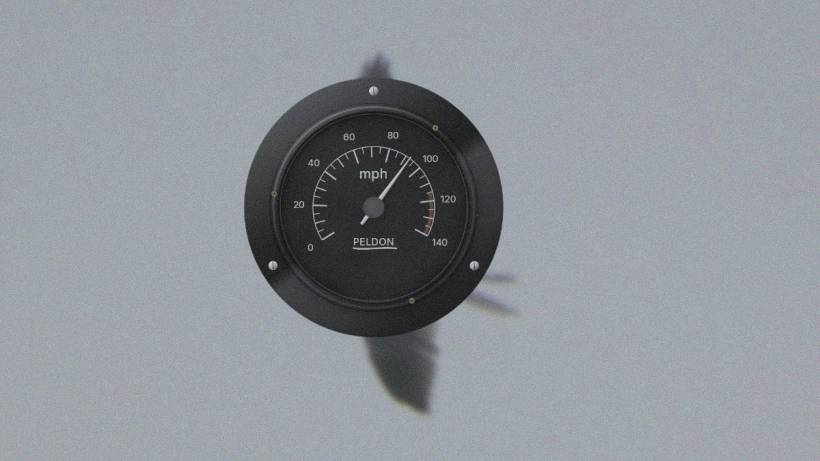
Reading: 92.5; mph
